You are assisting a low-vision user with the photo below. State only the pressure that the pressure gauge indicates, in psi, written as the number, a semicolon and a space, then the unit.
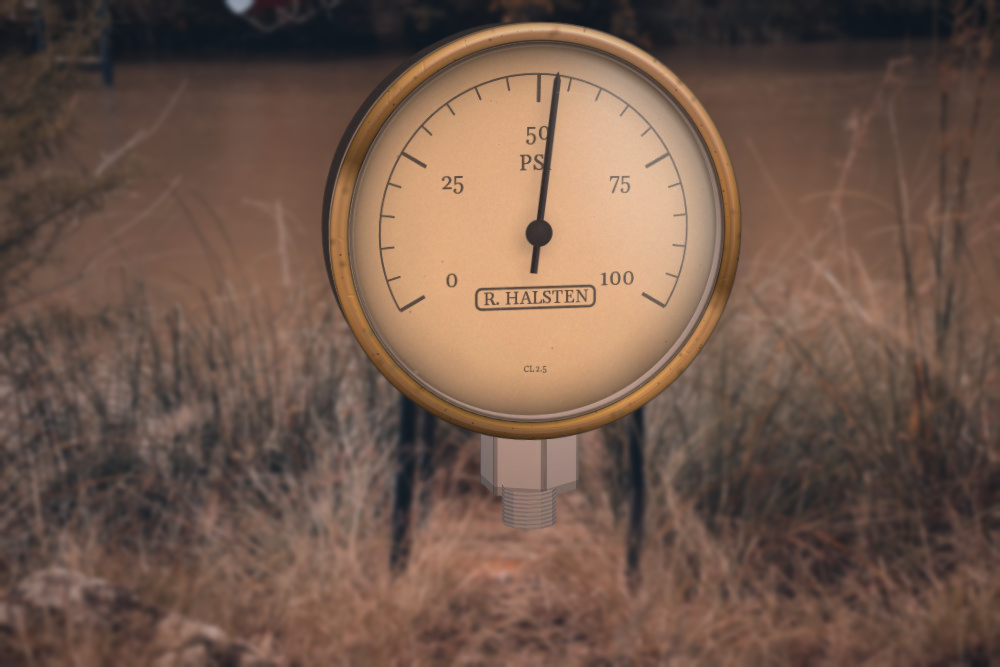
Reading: 52.5; psi
